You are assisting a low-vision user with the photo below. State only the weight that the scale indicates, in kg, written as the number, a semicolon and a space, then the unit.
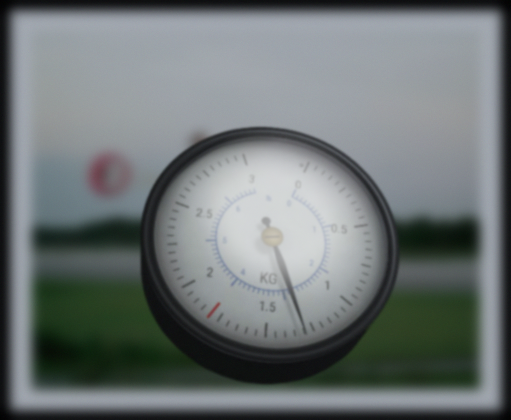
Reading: 1.3; kg
